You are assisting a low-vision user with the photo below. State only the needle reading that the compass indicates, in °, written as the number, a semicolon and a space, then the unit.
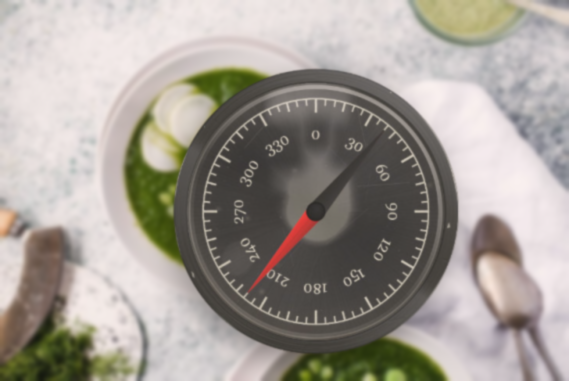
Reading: 220; °
